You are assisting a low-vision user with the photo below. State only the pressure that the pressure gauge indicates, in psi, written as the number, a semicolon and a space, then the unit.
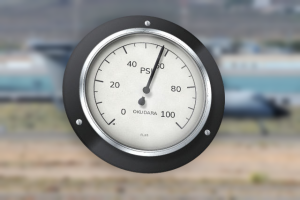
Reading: 57.5; psi
